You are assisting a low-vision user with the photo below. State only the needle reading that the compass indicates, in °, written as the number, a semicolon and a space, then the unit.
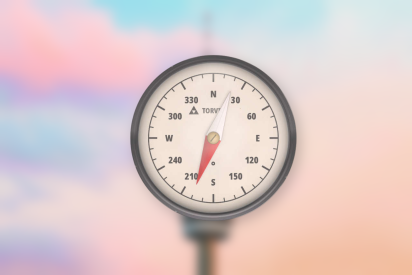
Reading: 200; °
